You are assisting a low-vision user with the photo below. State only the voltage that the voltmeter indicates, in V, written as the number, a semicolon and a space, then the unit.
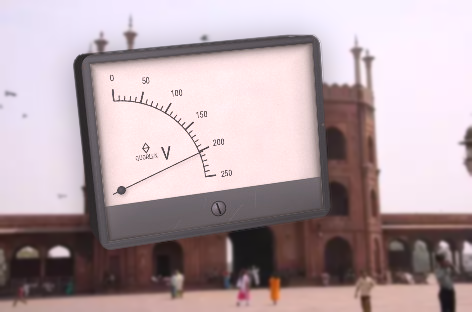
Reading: 200; V
